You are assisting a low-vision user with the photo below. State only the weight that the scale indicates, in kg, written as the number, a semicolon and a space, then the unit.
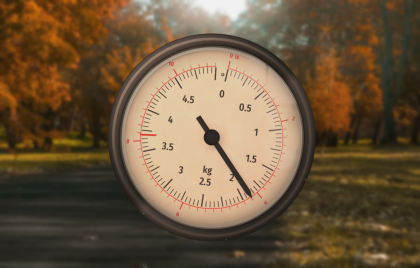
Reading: 1.9; kg
